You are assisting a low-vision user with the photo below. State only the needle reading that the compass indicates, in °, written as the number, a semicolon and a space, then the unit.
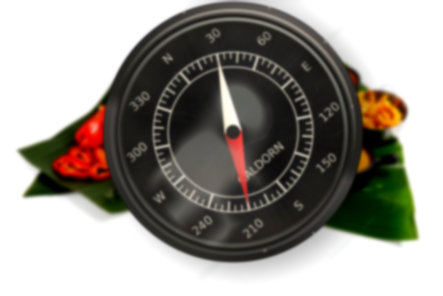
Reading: 210; °
